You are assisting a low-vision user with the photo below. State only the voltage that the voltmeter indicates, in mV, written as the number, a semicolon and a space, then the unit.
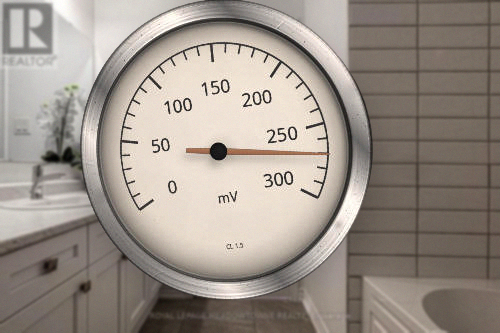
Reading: 270; mV
